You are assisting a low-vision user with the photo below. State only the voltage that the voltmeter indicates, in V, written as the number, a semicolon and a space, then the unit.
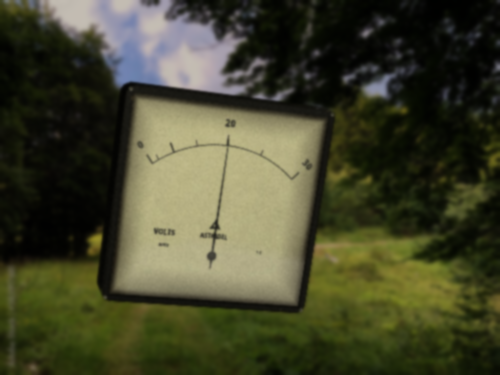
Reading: 20; V
